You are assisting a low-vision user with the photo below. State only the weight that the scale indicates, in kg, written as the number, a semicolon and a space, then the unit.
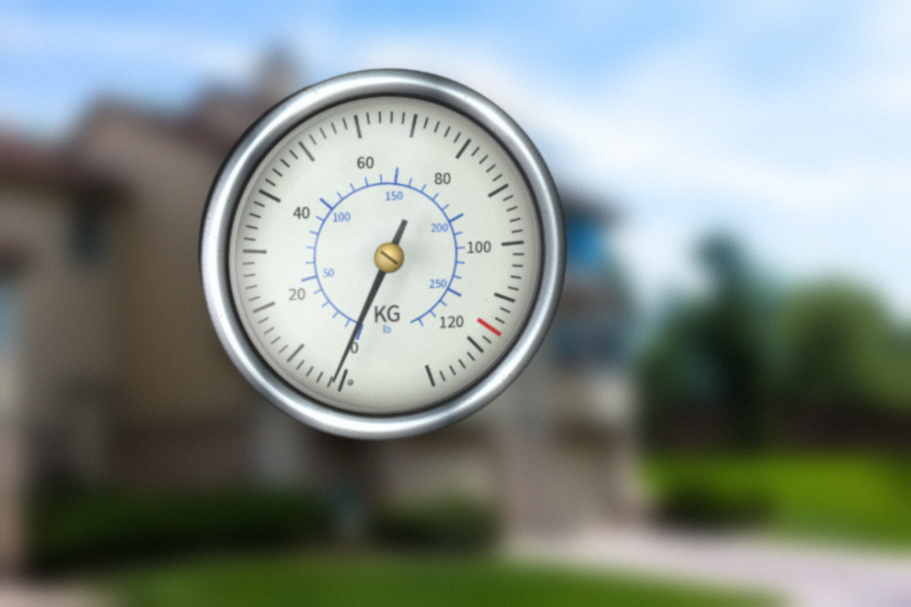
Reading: 2; kg
